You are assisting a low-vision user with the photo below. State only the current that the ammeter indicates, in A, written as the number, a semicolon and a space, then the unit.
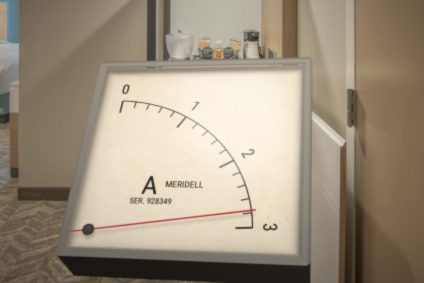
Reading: 2.8; A
